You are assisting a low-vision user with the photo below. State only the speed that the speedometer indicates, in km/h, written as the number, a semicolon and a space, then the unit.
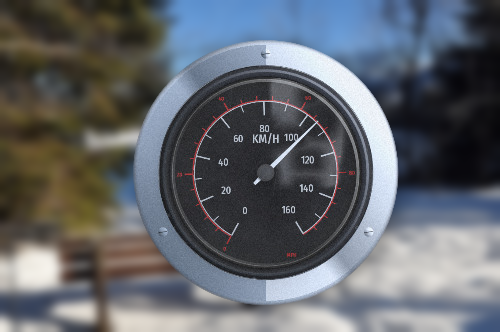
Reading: 105; km/h
